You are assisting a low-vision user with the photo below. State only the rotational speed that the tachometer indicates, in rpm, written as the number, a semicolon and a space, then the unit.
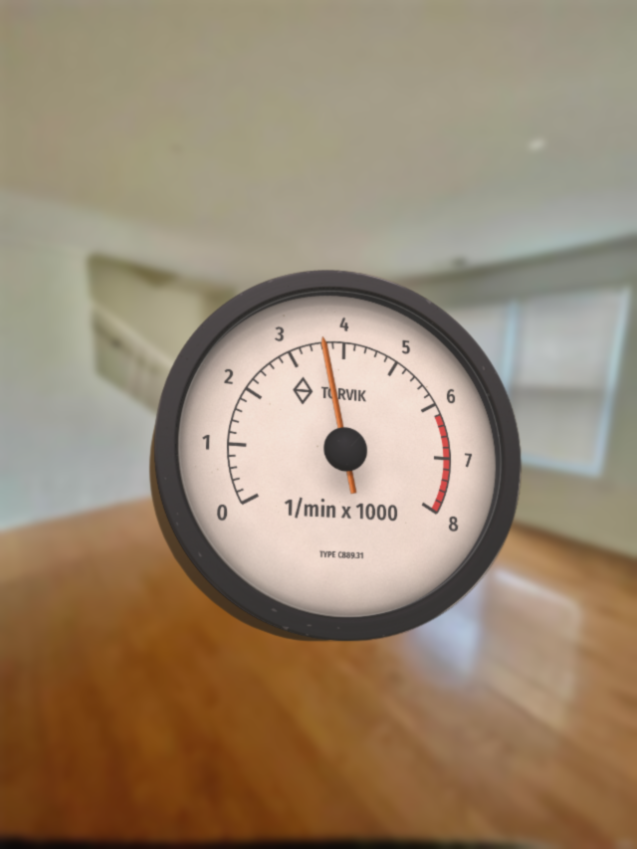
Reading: 3600; rpm
